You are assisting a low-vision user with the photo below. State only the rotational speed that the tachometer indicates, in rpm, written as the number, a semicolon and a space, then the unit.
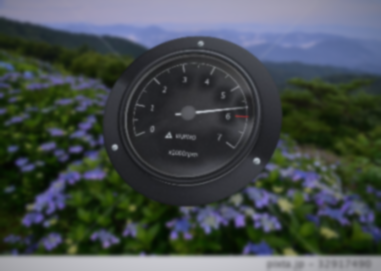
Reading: 5750; rpm
